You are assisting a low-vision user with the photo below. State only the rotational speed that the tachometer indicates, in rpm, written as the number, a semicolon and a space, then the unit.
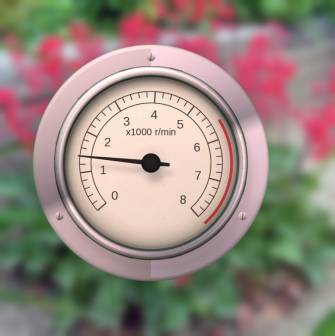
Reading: 1400; rpm
